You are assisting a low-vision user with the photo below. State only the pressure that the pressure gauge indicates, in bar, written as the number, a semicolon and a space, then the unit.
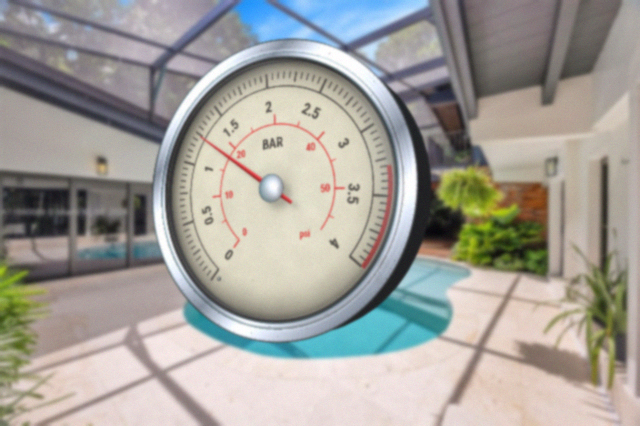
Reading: 1.25; bar
